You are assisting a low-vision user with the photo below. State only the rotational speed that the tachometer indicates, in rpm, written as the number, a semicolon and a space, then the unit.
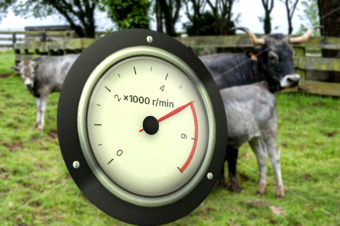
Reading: 5000; rpm
